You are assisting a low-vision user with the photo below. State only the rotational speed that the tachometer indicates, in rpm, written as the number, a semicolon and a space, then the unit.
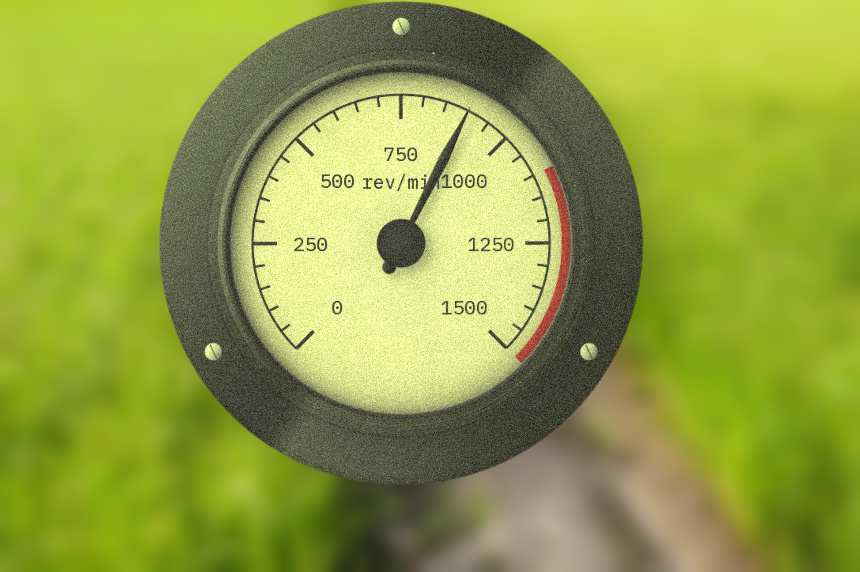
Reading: 900; rpm
